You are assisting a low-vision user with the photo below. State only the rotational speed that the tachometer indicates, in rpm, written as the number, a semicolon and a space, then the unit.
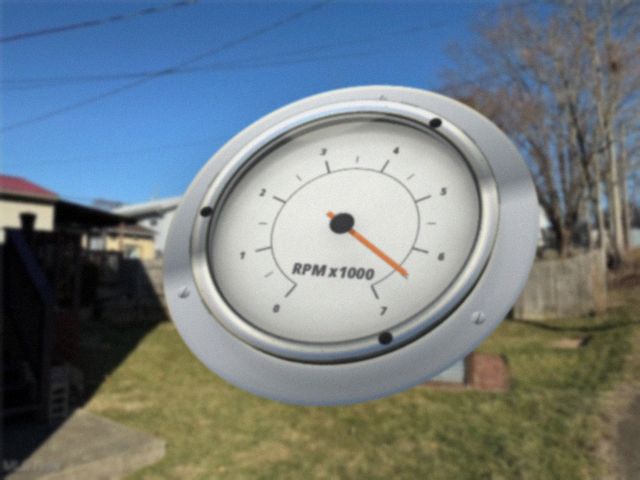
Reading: 6500; rpm
